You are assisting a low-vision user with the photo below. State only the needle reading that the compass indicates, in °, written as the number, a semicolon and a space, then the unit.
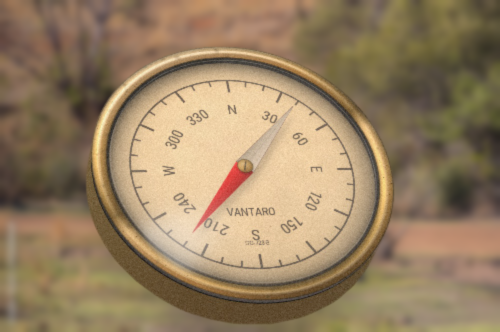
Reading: 220; °
